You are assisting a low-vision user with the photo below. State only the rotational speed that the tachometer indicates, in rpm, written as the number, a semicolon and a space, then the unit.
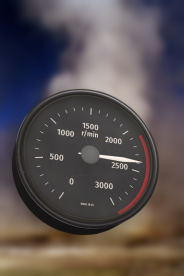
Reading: 2400; rpm
